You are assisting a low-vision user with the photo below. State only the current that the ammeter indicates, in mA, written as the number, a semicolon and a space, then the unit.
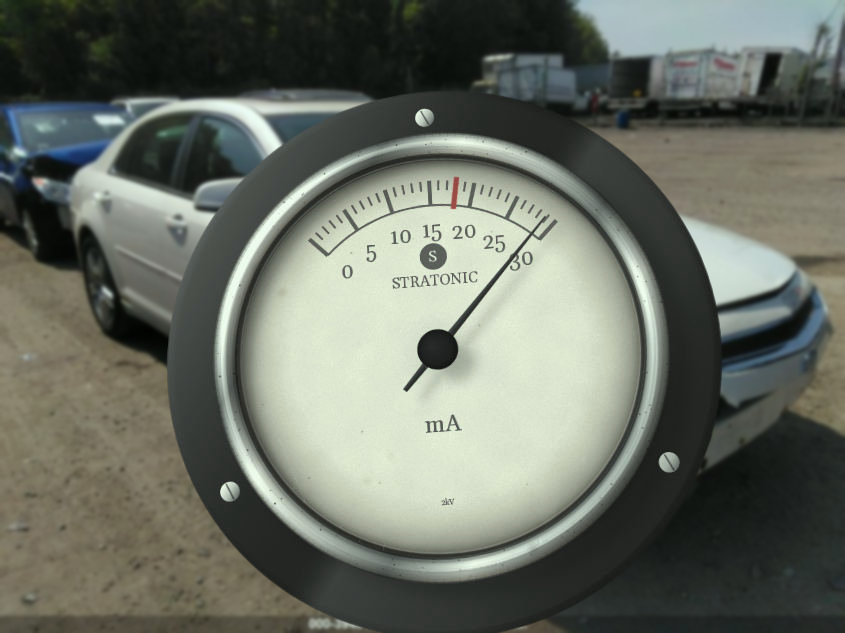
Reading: 29; mA
